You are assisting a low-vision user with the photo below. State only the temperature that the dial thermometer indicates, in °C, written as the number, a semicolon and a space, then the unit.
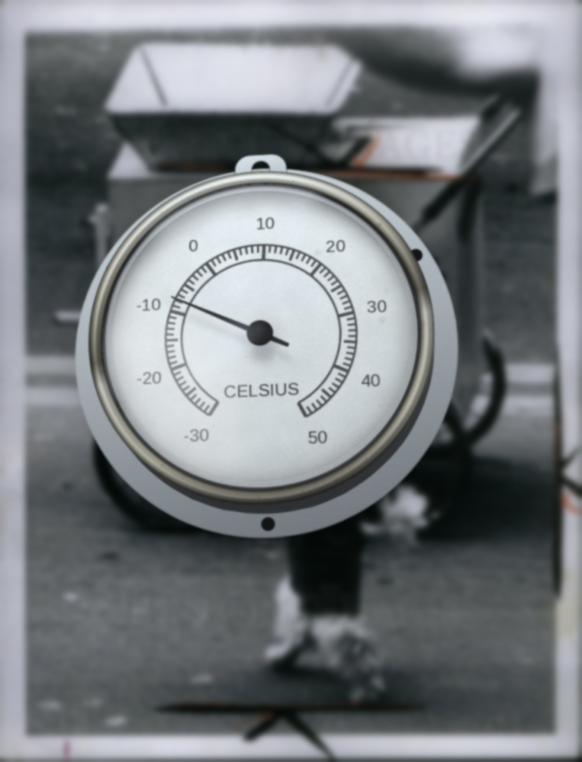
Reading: -8; °C
